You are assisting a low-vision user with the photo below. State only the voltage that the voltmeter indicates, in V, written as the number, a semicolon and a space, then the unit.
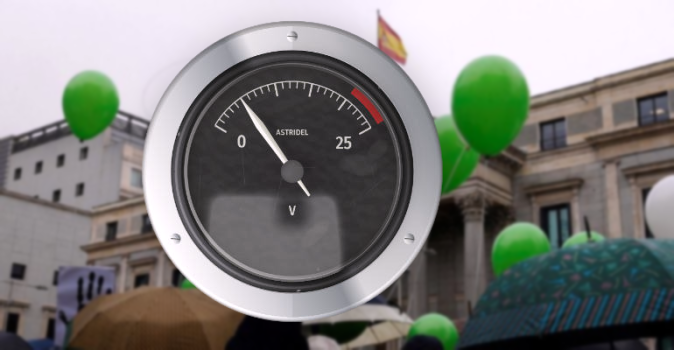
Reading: 5; V
